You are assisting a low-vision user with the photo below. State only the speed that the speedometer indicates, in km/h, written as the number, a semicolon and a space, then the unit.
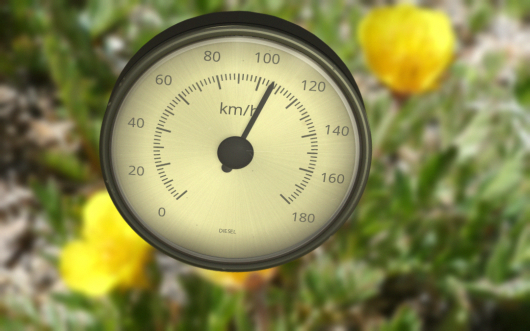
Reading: 106; km/h
